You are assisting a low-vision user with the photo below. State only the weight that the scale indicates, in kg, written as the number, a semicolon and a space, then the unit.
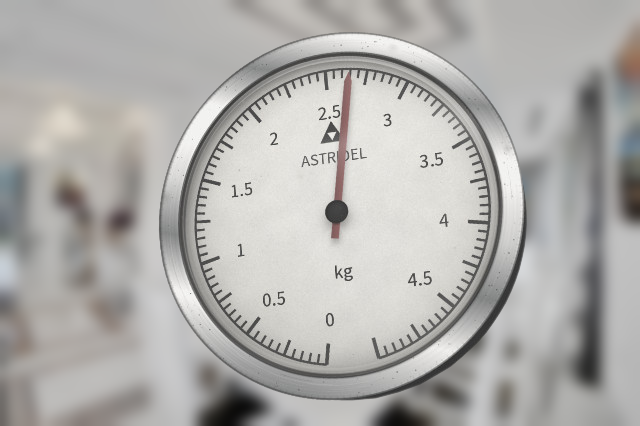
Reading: 2.65; kg
